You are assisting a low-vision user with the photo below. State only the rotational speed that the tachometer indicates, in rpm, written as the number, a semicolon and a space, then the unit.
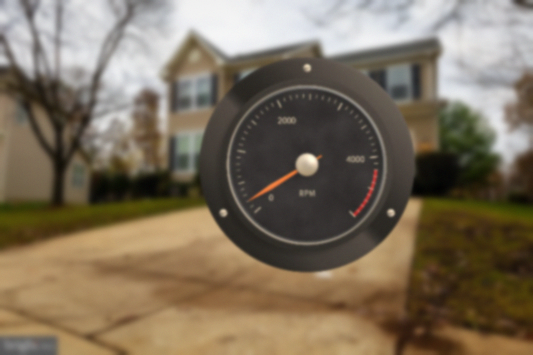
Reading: 200; rpm
